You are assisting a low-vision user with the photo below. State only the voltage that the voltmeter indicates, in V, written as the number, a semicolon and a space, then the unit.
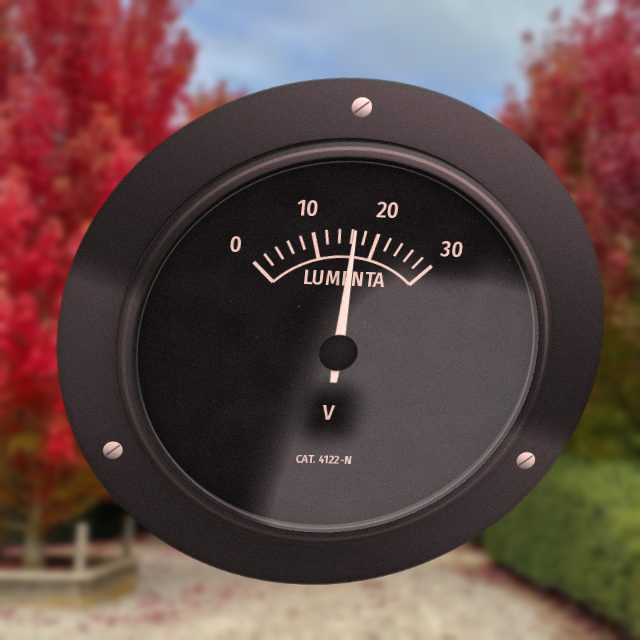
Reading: 16; V
